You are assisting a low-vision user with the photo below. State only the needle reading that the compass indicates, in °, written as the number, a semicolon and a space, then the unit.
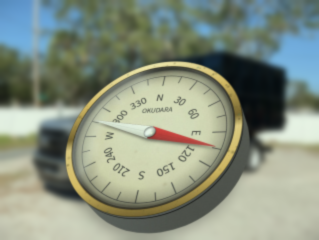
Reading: 105; °
